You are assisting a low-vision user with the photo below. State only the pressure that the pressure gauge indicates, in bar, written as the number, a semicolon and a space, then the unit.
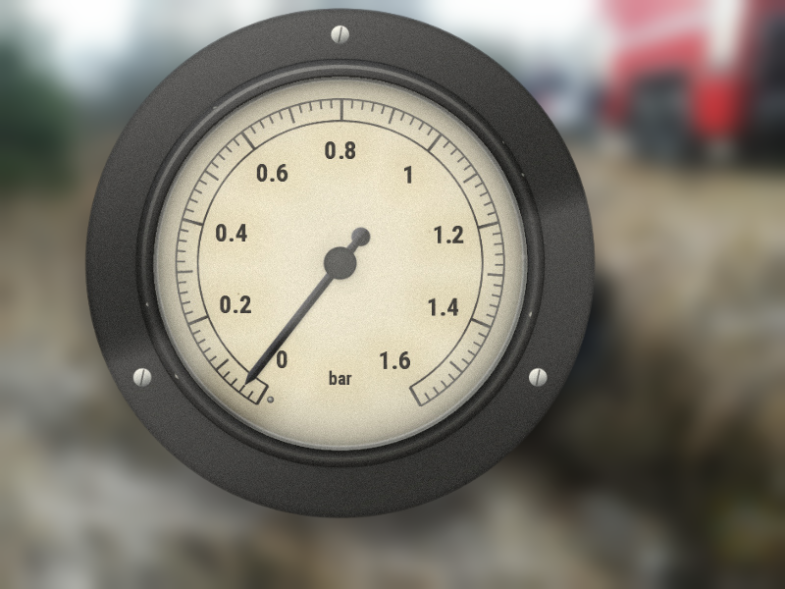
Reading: 0.04; bar
